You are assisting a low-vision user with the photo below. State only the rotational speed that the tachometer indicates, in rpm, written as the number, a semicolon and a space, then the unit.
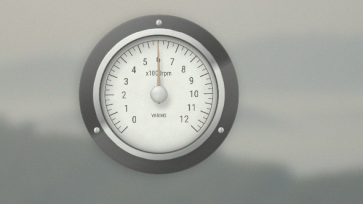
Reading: 6000; rpm
